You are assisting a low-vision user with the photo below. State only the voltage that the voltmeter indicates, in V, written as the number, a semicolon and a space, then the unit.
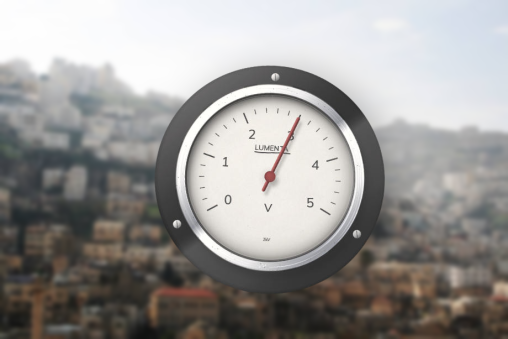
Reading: 3; V
